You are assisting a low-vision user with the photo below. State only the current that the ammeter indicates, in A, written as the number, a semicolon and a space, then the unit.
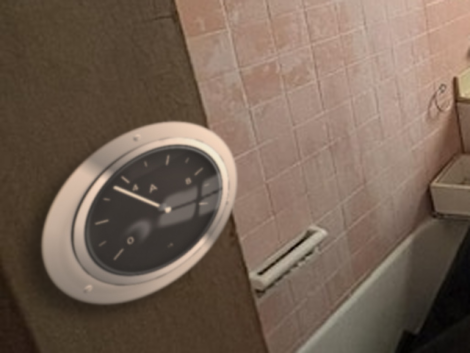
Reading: 3.5; A
